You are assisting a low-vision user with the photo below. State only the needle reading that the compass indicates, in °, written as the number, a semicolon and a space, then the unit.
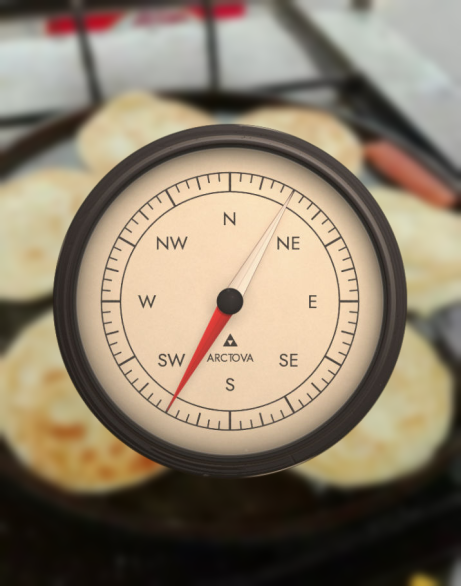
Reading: 210; °
